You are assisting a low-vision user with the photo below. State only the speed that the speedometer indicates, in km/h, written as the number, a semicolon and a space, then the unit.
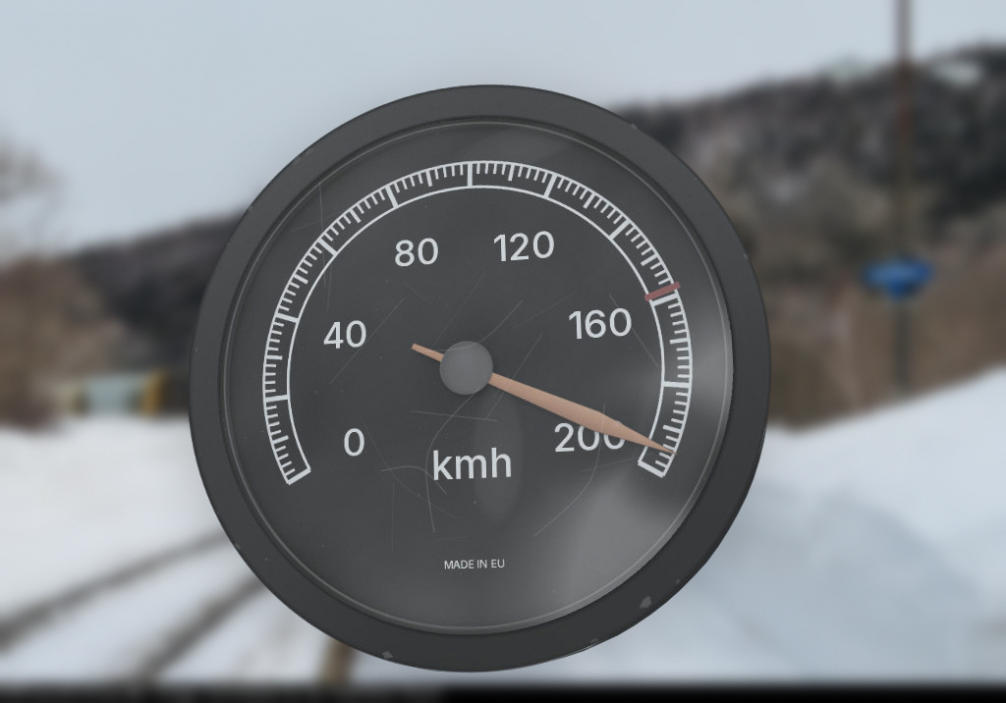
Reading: 195; km/h
